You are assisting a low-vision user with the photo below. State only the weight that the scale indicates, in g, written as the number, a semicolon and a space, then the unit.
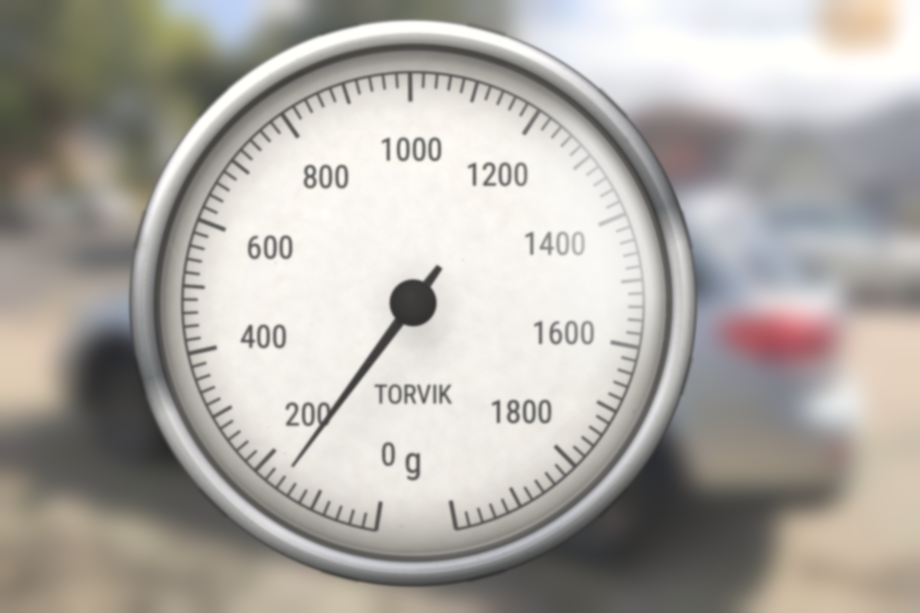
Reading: 160; g
